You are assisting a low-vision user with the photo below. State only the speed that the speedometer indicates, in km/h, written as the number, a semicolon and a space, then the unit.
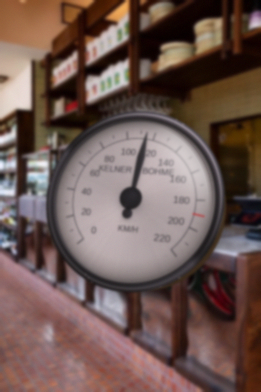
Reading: 115; km/h
